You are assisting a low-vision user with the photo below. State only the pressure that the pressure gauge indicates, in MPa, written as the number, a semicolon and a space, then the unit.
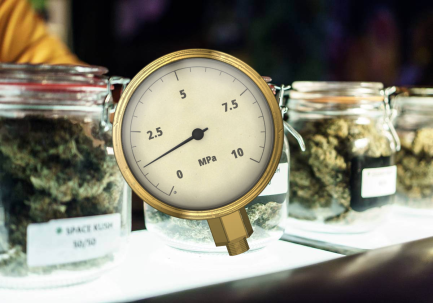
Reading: 1.25; MPa
